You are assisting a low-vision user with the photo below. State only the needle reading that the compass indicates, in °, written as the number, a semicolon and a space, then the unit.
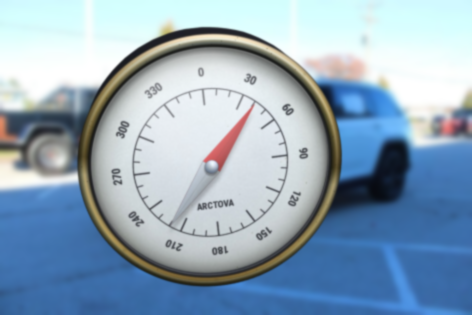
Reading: 40; °
